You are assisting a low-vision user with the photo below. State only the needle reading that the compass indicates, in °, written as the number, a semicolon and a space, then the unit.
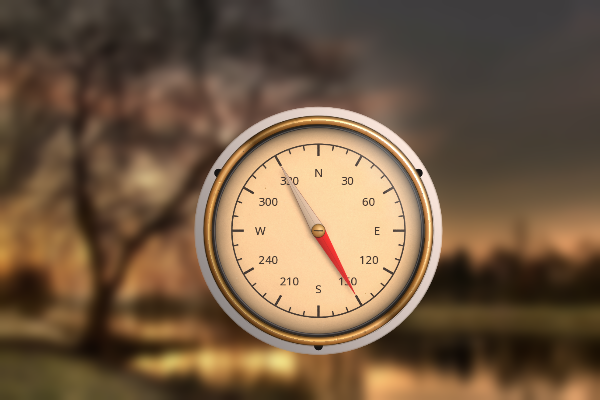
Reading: 150; °
